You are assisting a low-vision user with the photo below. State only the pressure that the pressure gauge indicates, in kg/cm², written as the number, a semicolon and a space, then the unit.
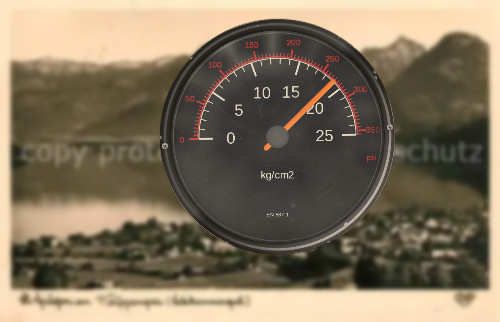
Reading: 19; kg/cm²
